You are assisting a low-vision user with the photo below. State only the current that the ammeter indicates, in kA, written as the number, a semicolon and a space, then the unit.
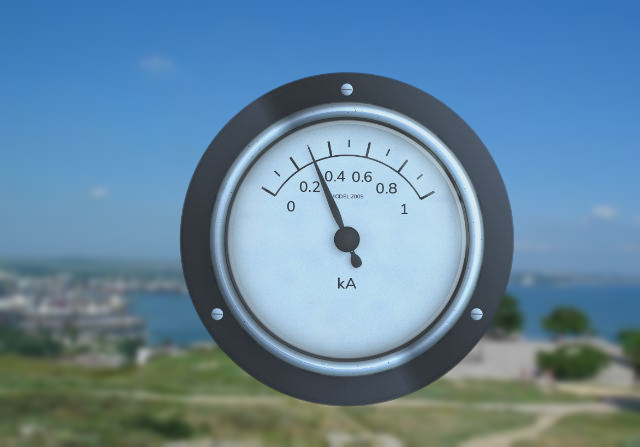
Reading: 0.3; kA
